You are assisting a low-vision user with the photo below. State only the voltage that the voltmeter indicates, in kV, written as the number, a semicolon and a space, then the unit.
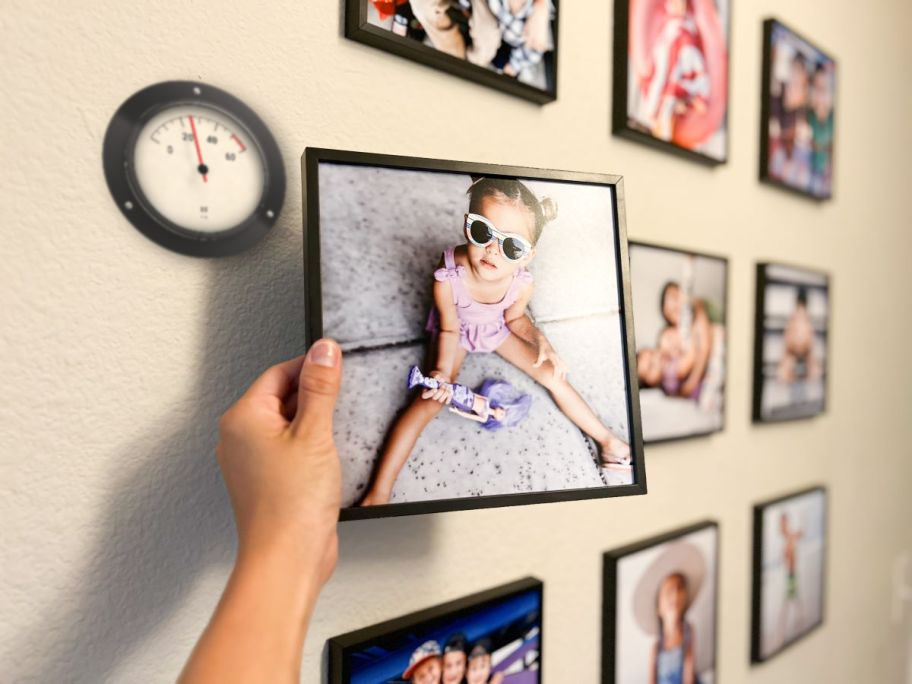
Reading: 25; kV
